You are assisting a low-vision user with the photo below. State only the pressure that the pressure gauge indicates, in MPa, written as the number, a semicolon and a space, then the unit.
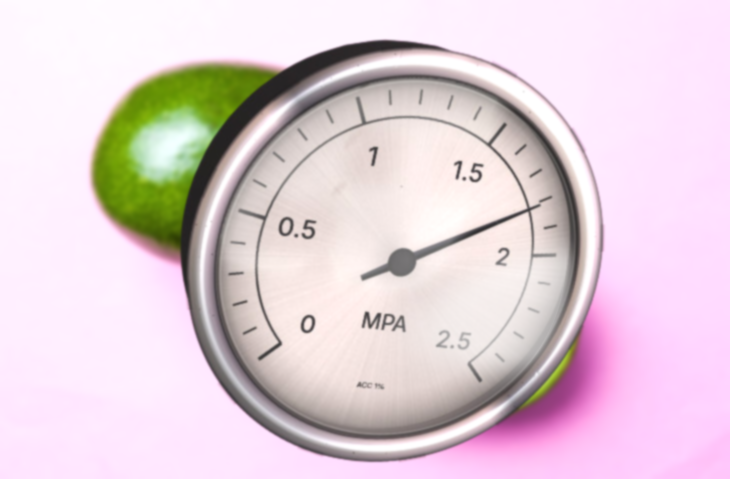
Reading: 1.8; MPa
